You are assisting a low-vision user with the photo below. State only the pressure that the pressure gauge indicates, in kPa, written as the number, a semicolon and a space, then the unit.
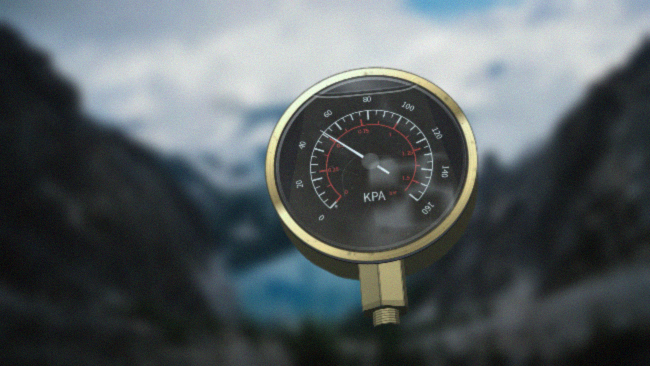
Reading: 50; kPa
